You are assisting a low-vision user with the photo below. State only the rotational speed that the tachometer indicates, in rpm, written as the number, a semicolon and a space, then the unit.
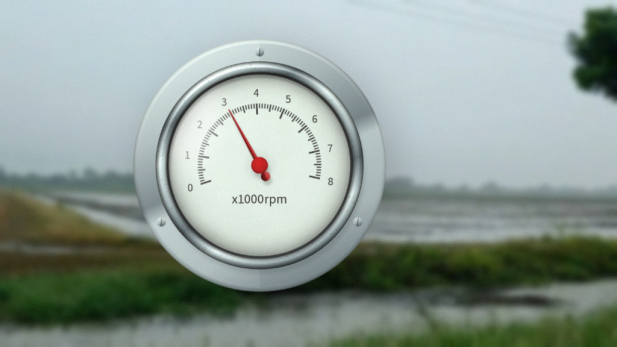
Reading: 3000; rpm
